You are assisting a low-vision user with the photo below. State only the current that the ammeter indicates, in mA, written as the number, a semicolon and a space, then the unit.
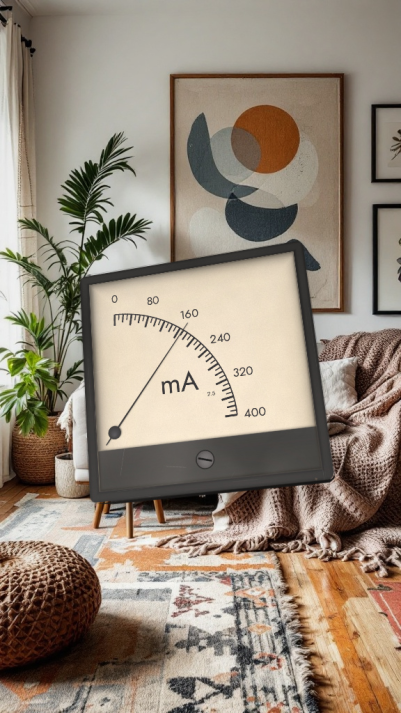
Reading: 170; mA
